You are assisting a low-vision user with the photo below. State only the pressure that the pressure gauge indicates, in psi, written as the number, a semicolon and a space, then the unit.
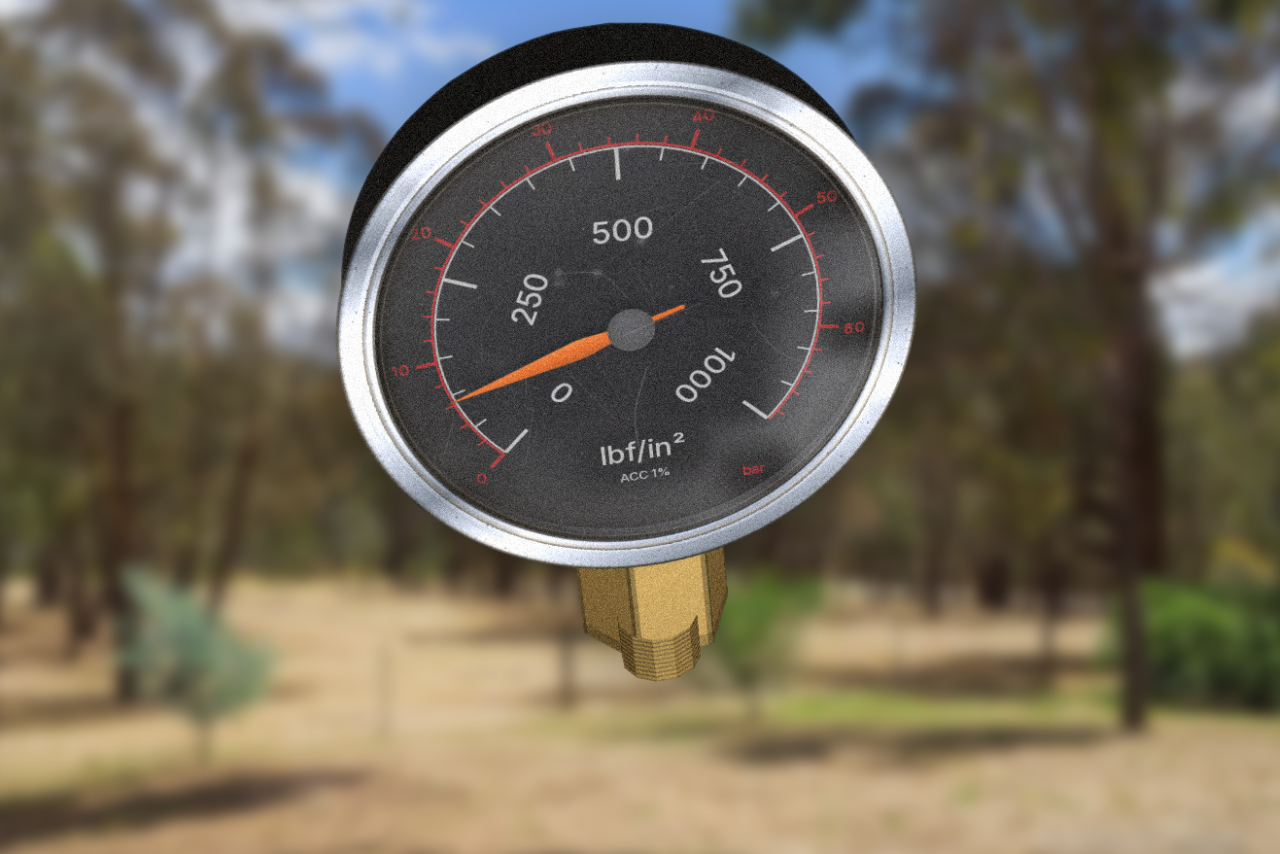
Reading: 100; psi
